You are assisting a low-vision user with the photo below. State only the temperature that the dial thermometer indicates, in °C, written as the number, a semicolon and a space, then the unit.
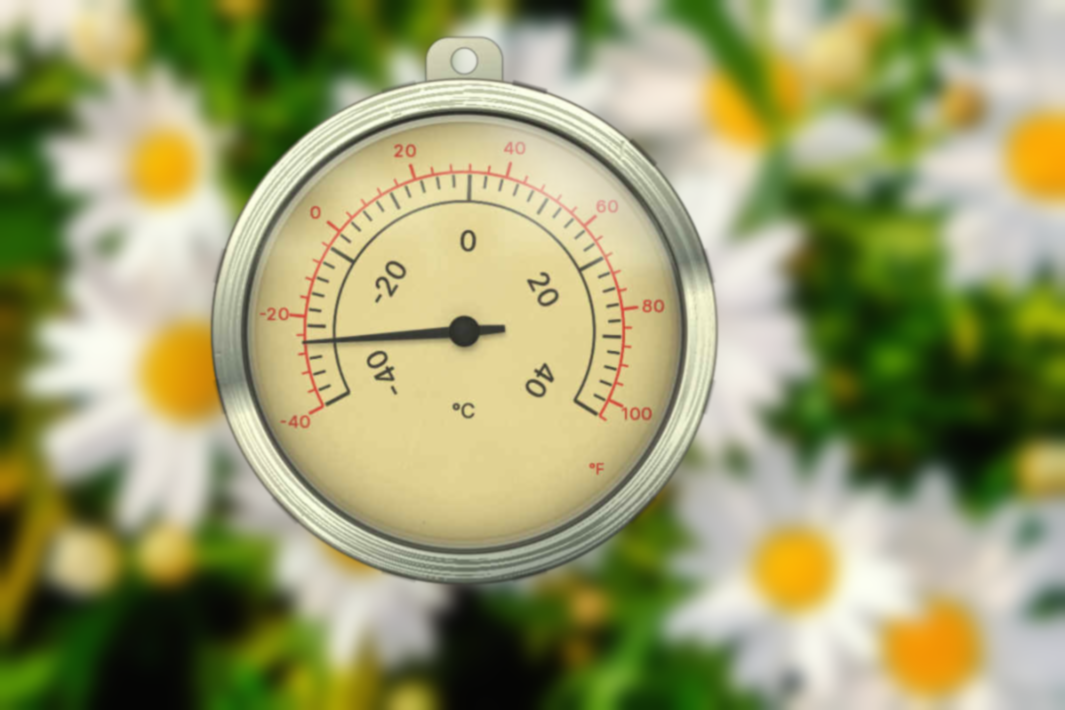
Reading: -32; °C
